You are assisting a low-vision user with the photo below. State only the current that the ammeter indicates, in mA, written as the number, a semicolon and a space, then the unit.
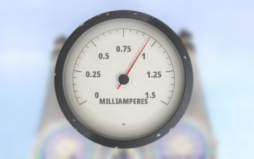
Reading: 0.95; mA
